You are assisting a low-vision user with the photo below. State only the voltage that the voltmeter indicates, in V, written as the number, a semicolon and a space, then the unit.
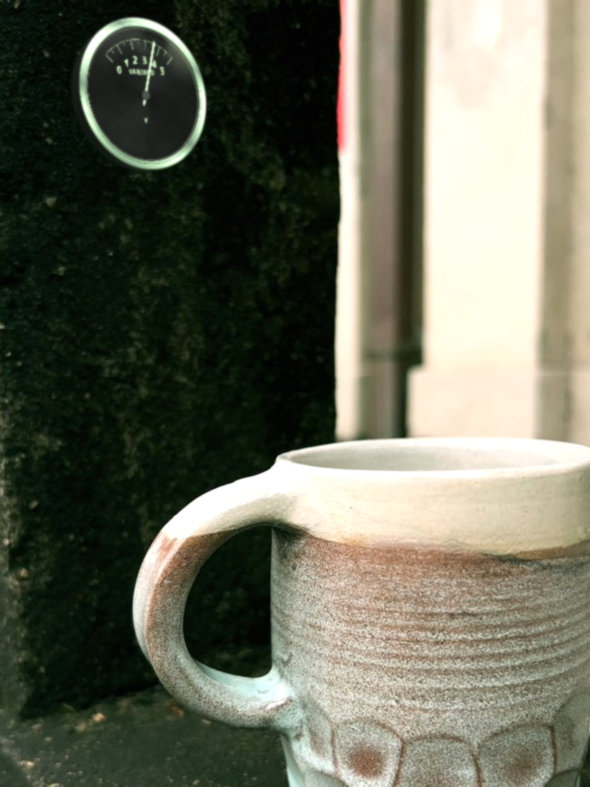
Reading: 3.5; V
